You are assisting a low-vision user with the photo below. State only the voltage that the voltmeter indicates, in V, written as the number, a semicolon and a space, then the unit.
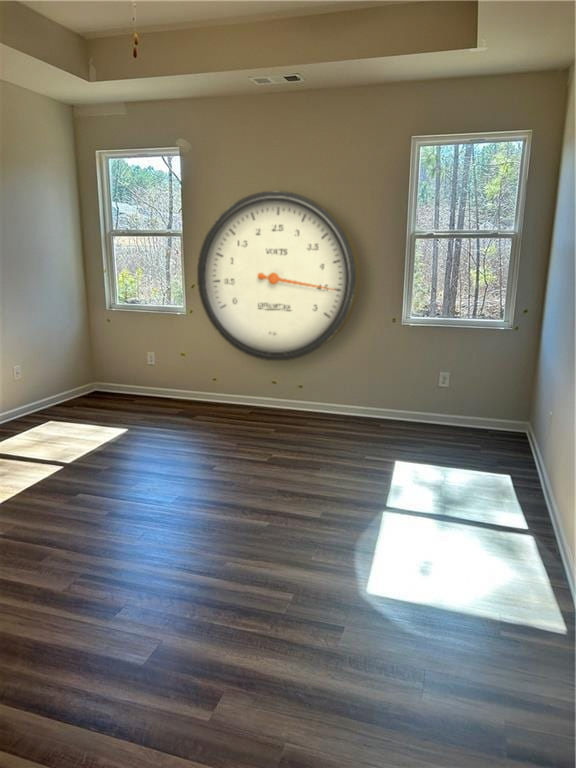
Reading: 4.5; V
